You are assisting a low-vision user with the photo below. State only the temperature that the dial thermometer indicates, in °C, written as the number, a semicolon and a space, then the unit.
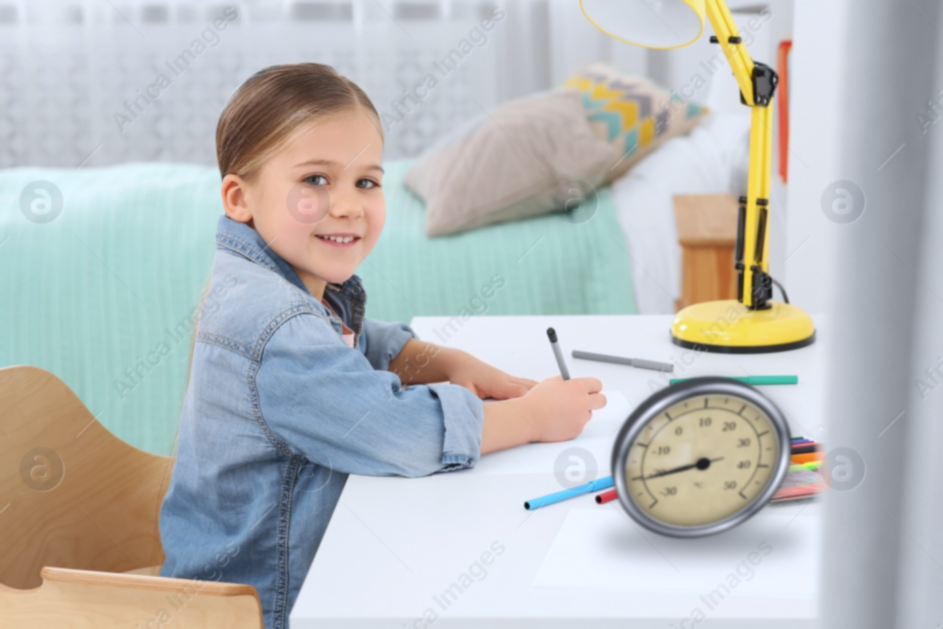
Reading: -20; °C
